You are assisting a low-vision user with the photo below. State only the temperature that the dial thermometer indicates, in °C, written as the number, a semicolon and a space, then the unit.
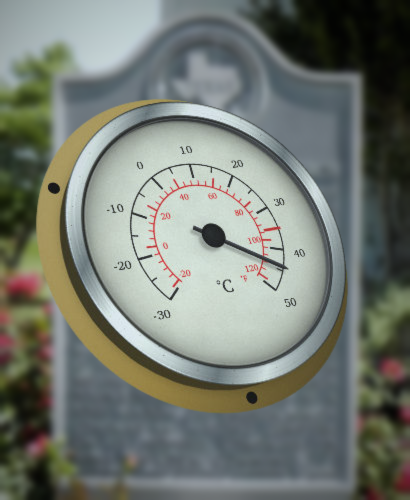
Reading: 45; °C
